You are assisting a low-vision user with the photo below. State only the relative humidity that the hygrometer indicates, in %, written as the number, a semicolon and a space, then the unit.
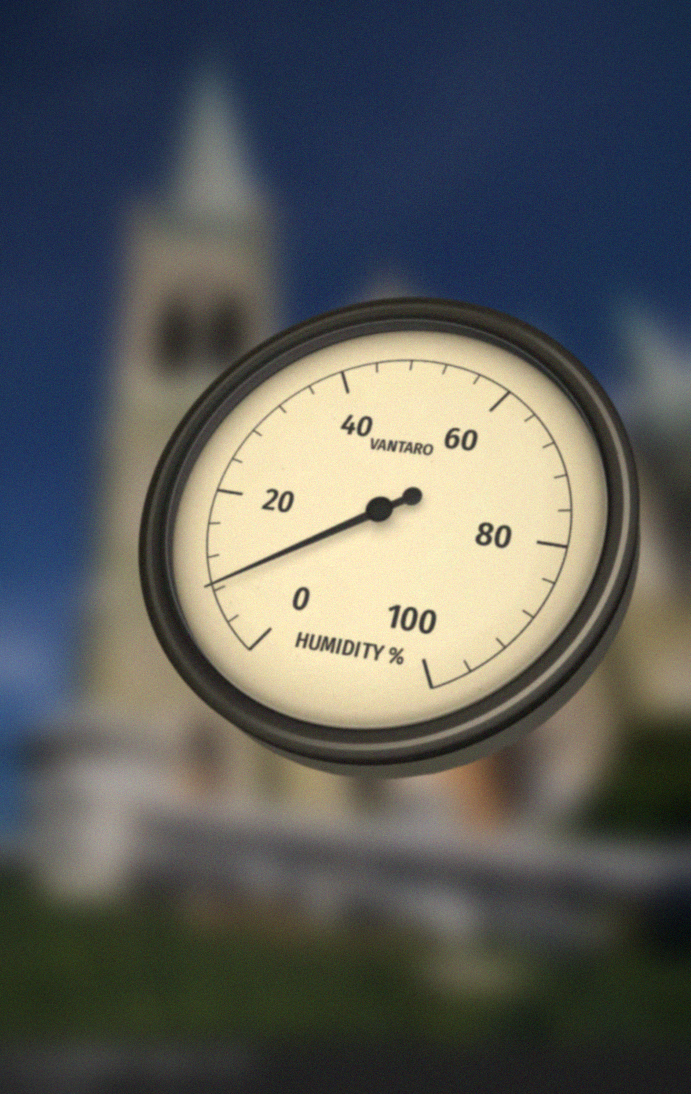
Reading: 8; %
